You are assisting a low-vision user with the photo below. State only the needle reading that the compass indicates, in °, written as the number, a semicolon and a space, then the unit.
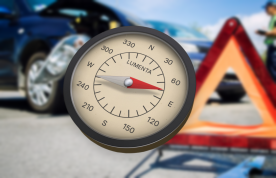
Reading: 75; °
